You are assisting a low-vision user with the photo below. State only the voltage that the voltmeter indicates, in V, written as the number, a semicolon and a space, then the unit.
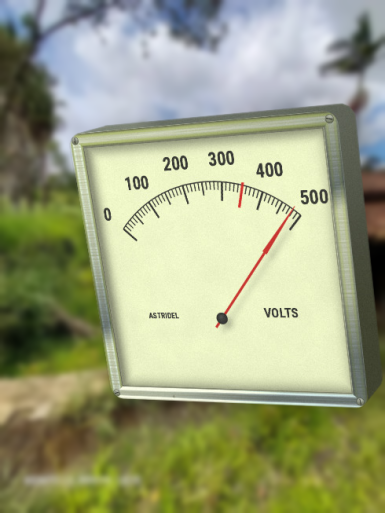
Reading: 480; V
